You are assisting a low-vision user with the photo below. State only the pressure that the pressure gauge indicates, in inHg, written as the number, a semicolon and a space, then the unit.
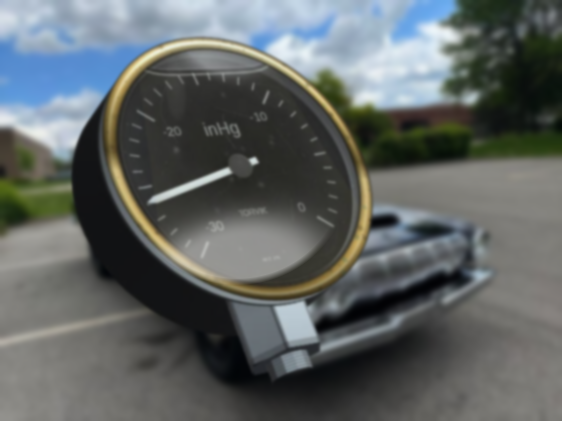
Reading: -26; inHg
